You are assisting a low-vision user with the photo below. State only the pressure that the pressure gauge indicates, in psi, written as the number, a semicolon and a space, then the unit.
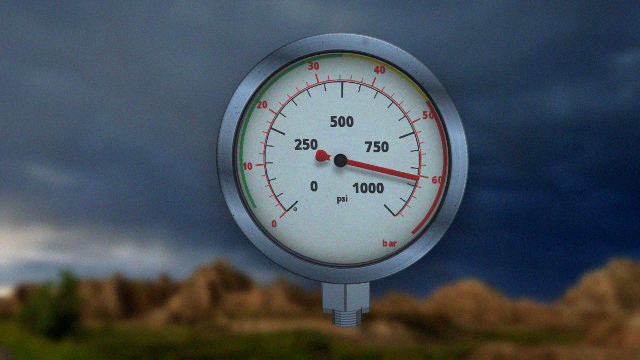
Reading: 875; psi
